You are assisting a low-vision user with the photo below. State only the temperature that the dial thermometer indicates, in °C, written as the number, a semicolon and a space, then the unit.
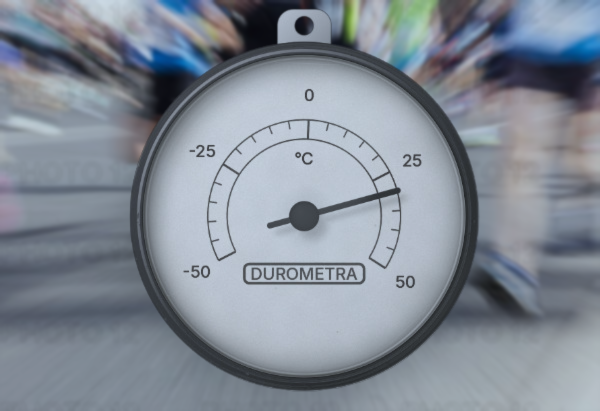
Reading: 30; °C
